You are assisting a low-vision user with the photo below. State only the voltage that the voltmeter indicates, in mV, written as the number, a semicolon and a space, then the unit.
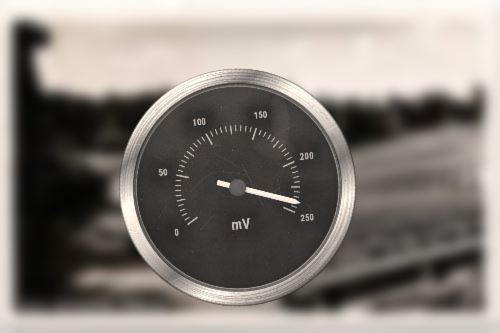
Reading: 240; mV
